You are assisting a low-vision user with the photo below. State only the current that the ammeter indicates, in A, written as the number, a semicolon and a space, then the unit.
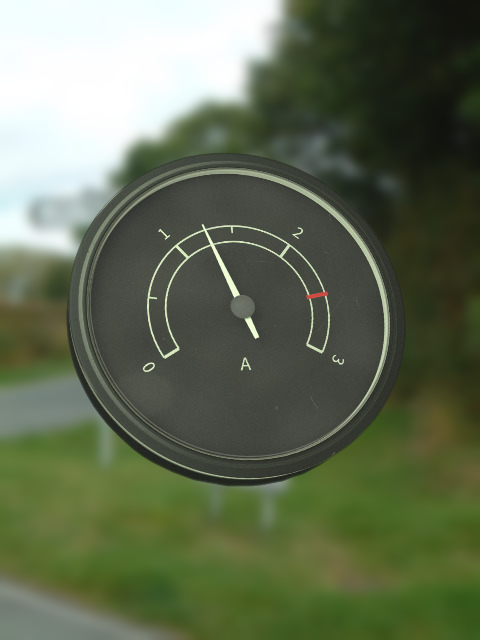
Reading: 1.25; A
